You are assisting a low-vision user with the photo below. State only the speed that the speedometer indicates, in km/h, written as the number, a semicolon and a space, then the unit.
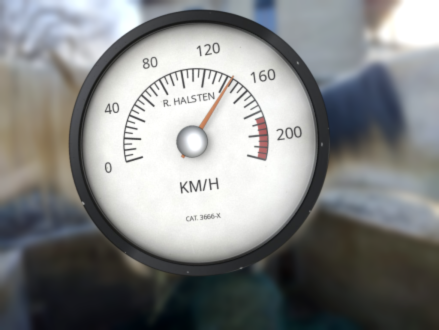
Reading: 145; km/h
